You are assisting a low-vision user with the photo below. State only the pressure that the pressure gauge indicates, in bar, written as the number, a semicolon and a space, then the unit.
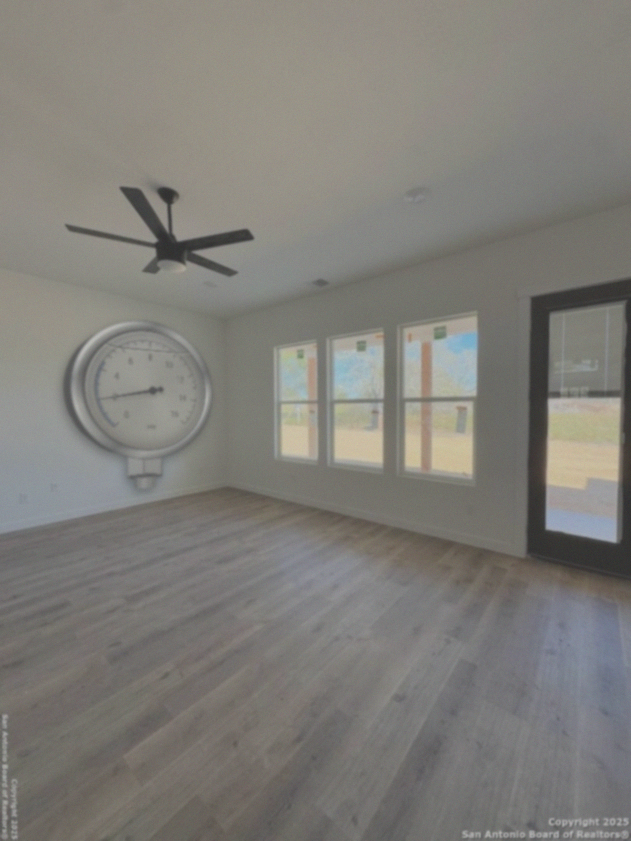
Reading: 2; bar
